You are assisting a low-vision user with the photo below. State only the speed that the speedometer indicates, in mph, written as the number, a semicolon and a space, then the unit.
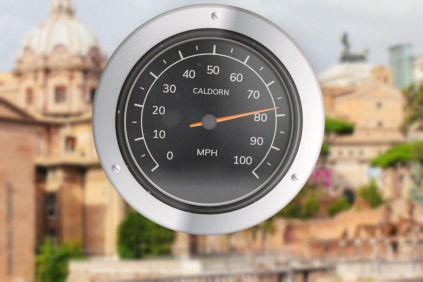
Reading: 77.5; mph
